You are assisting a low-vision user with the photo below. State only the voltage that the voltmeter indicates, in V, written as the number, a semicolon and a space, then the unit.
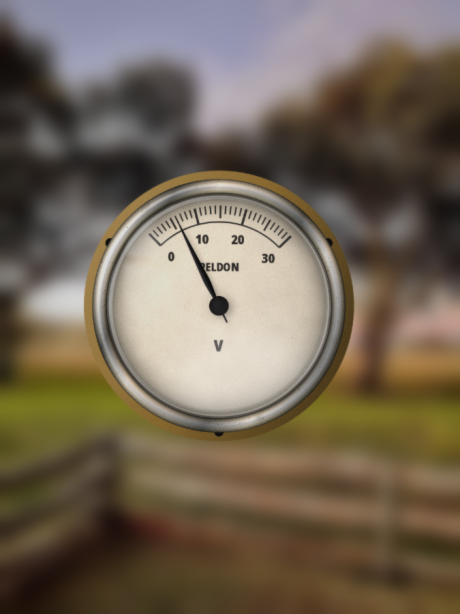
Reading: 6; V
